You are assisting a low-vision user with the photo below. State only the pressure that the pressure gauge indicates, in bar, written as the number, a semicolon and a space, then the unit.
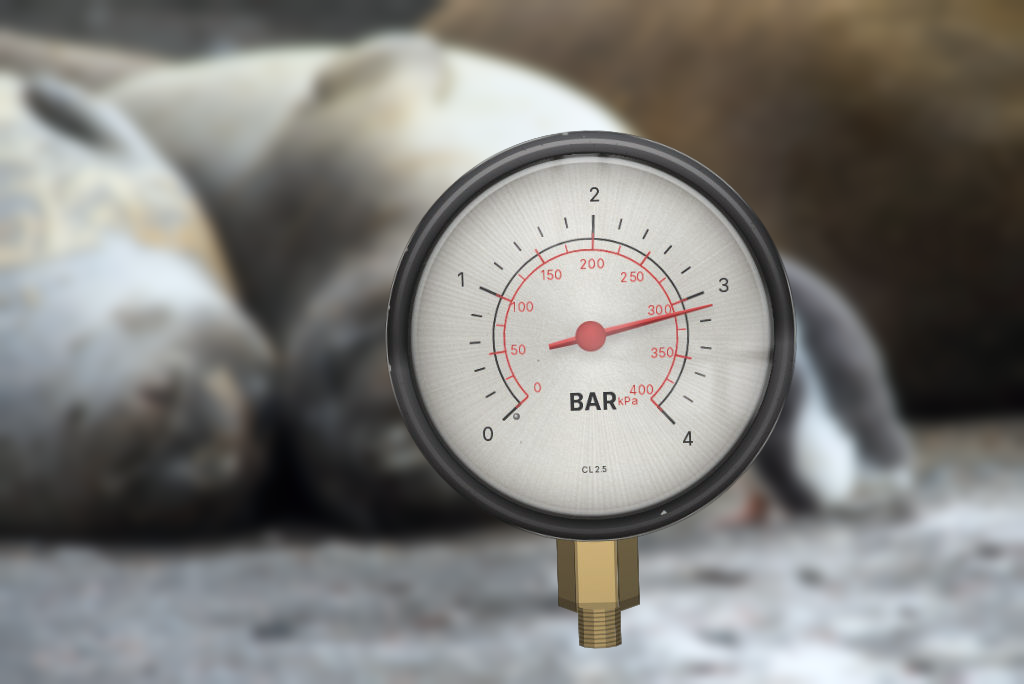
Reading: 3.1; bar
